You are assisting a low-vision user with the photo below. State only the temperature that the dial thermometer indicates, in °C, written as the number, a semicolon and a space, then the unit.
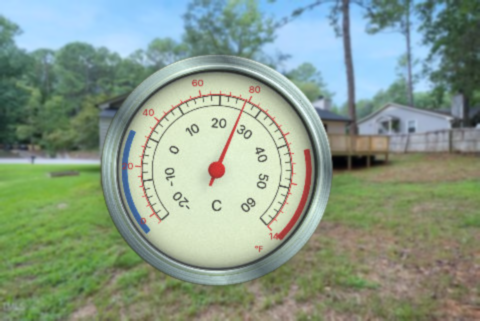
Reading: 26; °C
